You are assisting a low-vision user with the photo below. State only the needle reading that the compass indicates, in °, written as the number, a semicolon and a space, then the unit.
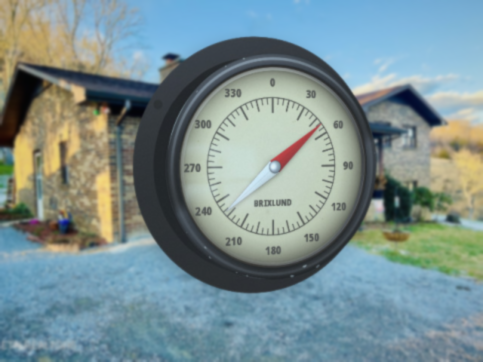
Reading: 50; °
